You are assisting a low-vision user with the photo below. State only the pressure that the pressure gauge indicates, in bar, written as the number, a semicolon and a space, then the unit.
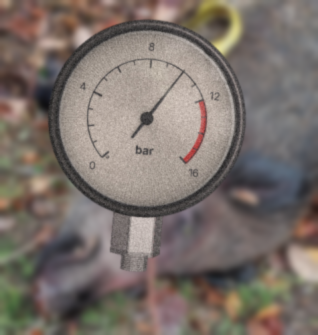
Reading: 10; bar
